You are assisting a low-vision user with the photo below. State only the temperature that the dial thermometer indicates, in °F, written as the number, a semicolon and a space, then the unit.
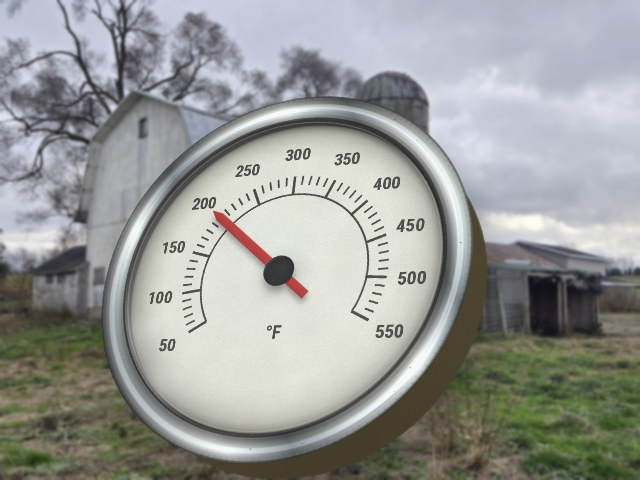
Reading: 200; °F
